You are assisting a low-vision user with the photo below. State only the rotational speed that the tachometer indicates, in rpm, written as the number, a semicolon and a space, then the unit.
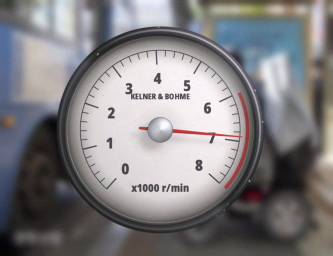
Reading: 6900; rpm
